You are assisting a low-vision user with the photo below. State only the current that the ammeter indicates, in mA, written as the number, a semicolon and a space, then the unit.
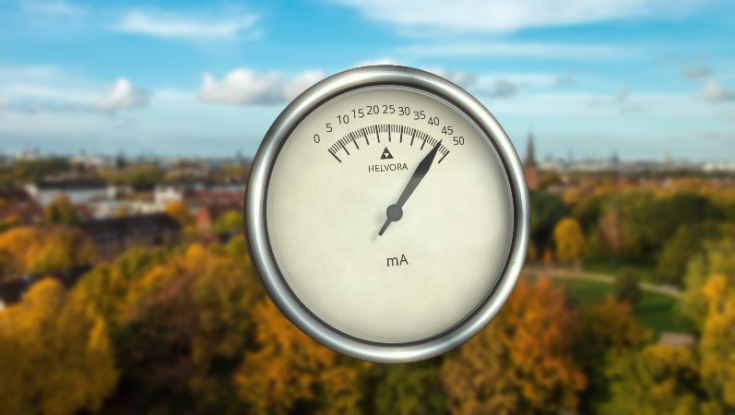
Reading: 45; mA
